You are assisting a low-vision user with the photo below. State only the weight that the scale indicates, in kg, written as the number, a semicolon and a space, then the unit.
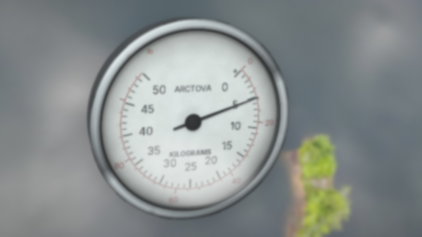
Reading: 5; kg
